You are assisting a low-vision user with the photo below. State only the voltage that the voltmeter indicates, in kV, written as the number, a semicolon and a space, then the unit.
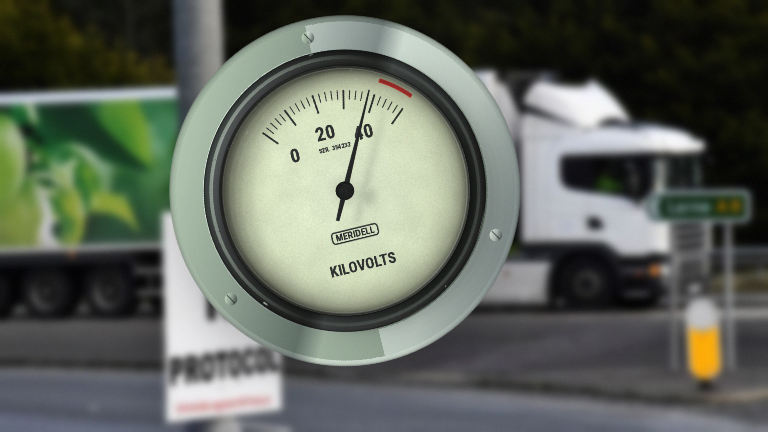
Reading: 38; kV
